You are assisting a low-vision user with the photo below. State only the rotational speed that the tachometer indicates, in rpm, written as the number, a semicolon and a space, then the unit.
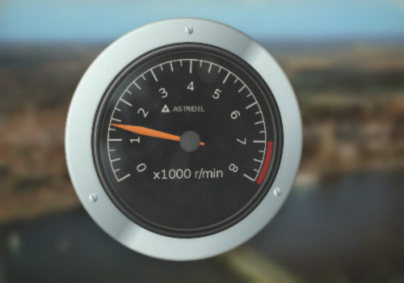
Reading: 1375; rpm
